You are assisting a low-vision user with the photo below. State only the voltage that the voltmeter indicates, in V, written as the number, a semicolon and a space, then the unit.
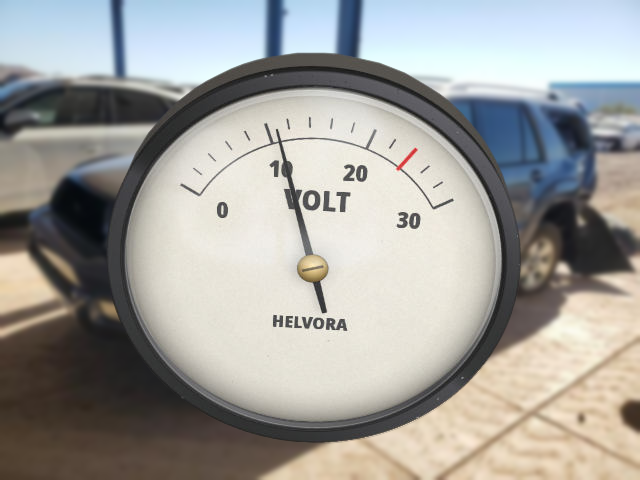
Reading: 11; V
